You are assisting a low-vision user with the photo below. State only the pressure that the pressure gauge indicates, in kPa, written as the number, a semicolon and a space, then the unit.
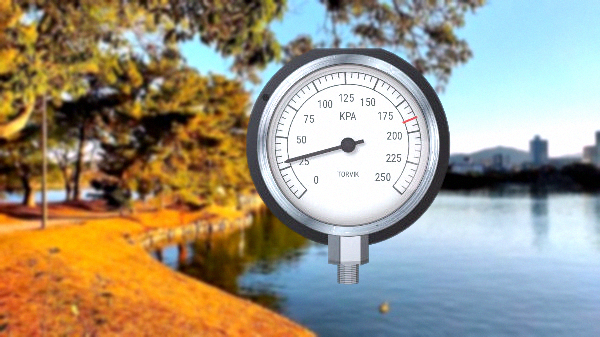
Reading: 30; kPa
